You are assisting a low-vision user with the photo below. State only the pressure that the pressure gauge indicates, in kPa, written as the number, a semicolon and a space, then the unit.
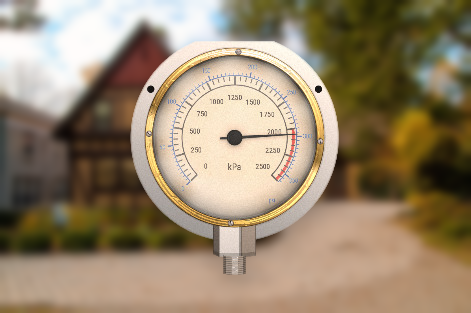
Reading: 2050; kPa
